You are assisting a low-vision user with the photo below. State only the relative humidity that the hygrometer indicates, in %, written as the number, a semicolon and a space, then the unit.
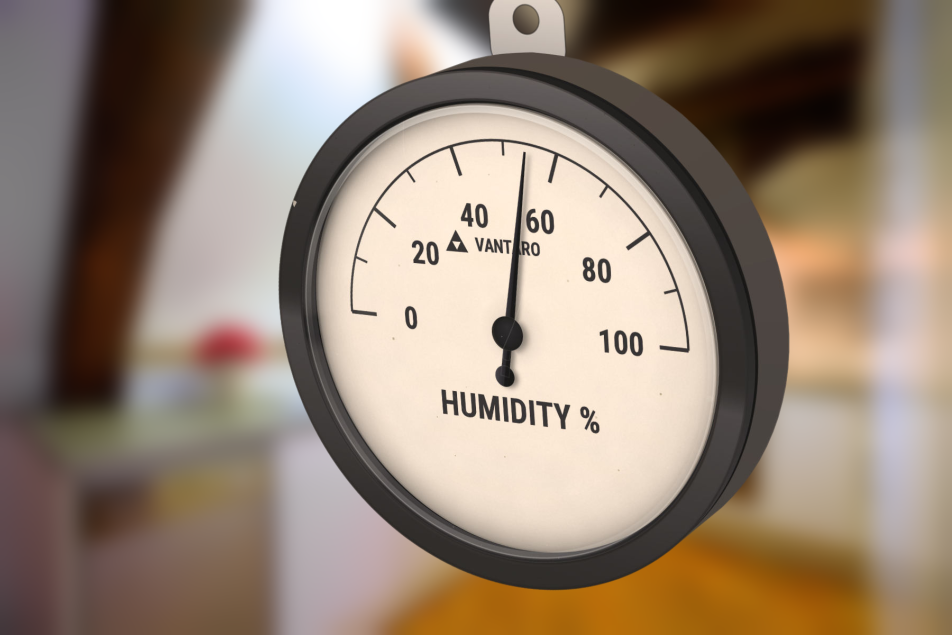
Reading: 55; %
